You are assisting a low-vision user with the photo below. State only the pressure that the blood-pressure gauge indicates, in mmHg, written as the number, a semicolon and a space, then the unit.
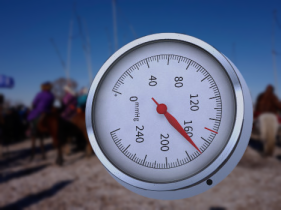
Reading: 170; mmHg
